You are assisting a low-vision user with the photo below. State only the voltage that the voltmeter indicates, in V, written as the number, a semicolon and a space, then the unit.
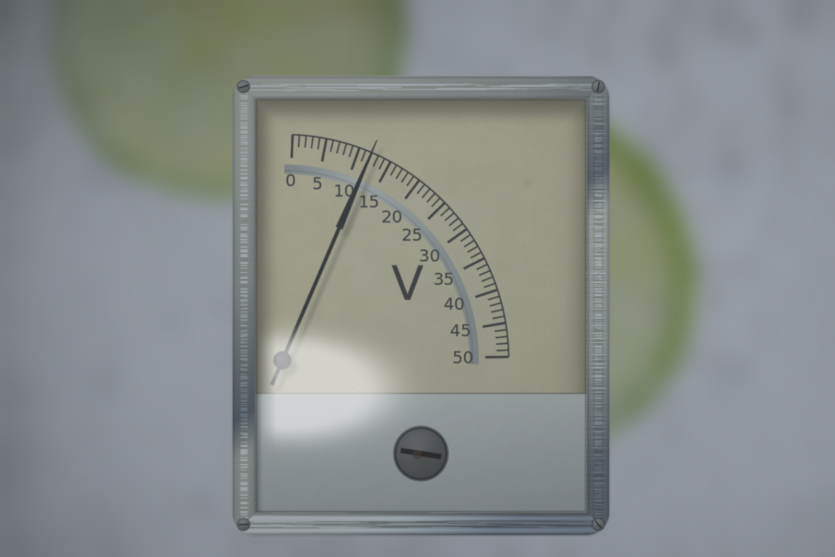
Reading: 12; V
